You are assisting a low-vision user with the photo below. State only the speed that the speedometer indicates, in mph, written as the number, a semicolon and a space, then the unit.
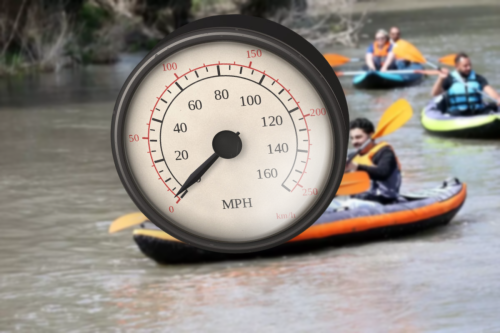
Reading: 2.5; mph
